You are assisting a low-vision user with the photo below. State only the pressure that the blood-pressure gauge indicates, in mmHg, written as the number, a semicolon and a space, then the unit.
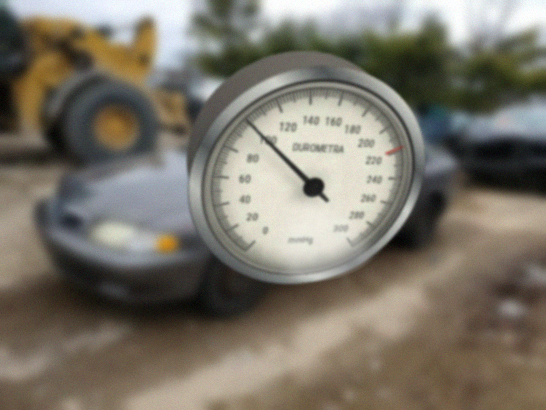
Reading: 100; mmHg
